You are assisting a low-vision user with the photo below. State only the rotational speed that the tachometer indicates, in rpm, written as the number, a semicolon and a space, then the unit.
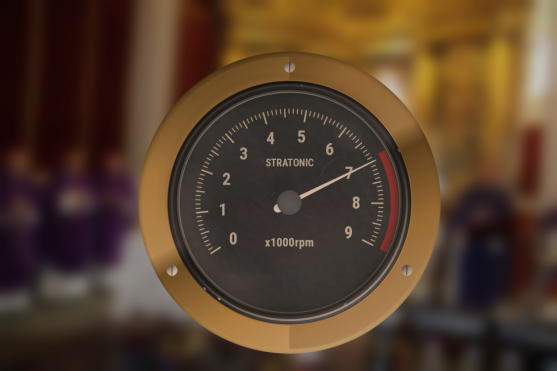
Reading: 7000; rpm
